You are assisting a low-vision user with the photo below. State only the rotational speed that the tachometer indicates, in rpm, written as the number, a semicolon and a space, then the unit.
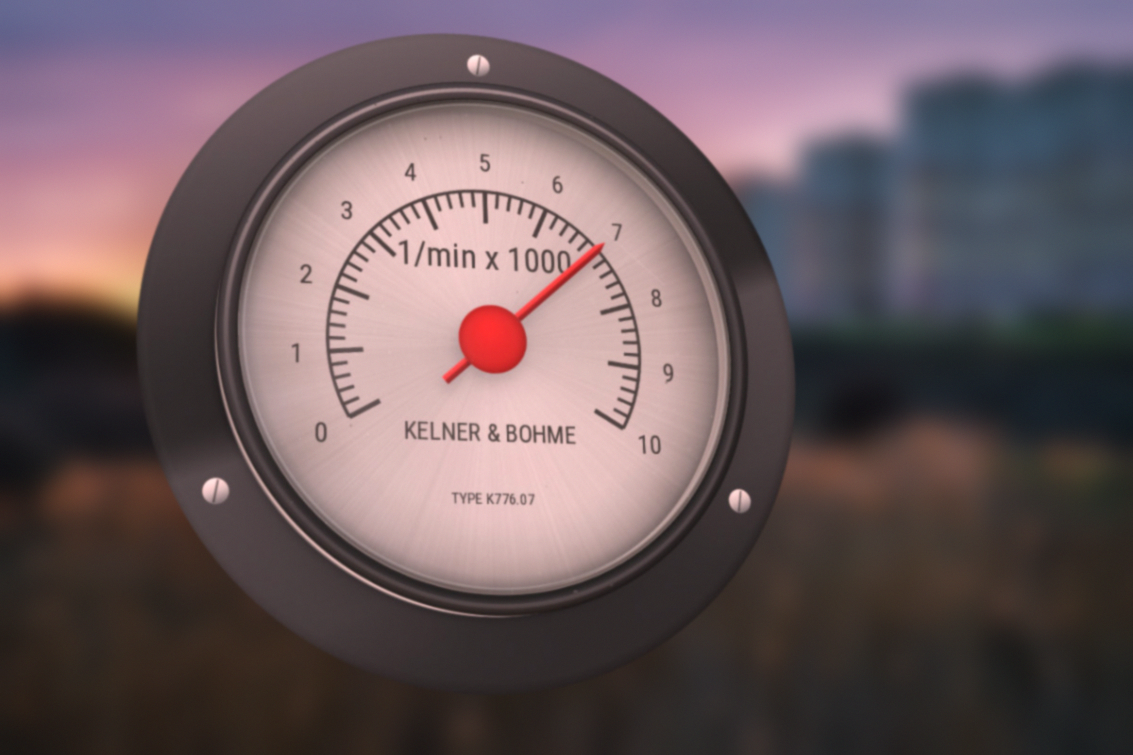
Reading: 7000; rpm
